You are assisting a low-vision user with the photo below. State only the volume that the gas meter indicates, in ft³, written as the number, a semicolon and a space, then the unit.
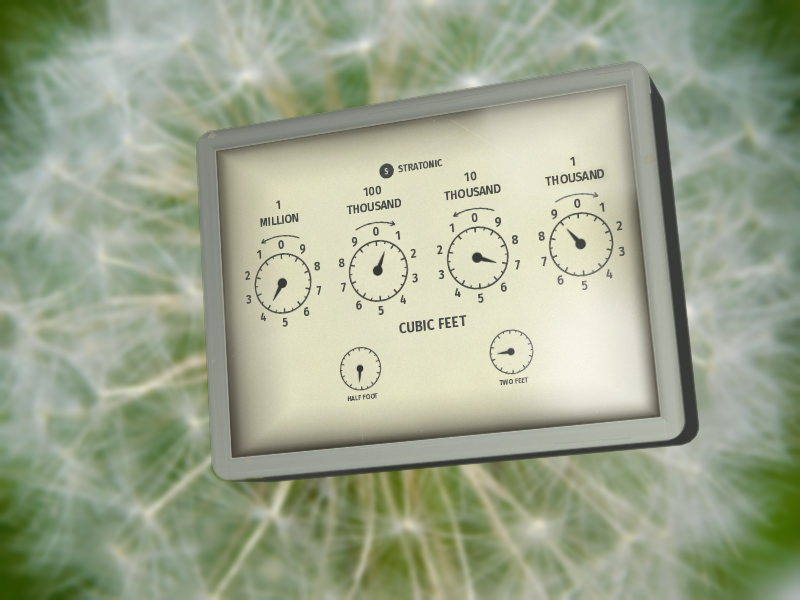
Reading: 406900; ft³
